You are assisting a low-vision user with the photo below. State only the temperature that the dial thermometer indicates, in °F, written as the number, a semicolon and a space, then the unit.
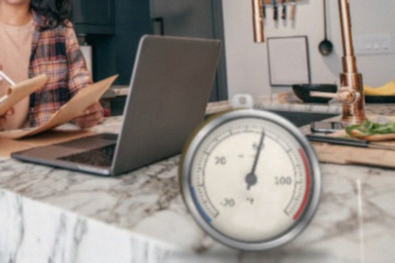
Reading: 60; °F
